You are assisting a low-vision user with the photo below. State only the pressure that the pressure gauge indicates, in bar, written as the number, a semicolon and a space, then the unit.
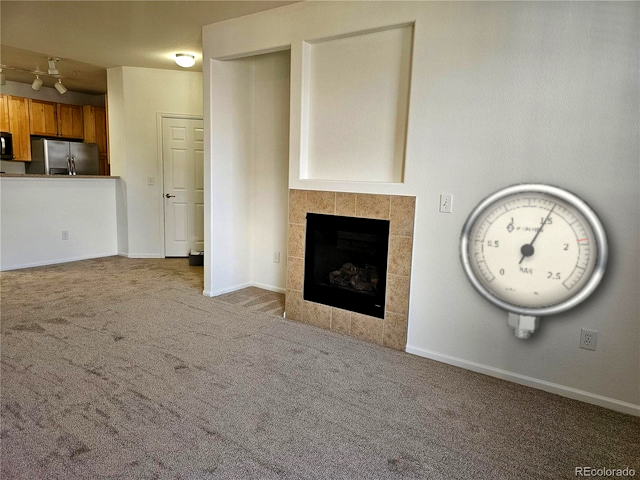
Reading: 1.5; bar
